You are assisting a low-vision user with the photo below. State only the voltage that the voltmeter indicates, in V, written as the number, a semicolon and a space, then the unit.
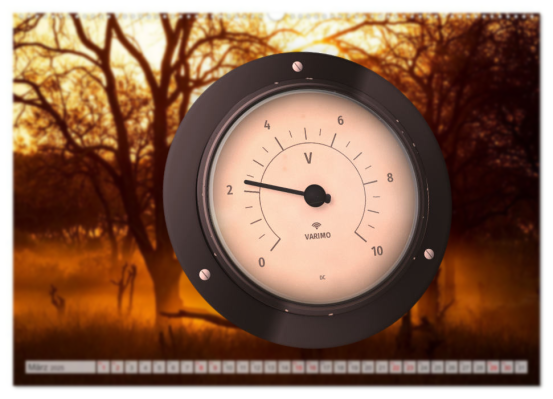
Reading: 2.25; V
